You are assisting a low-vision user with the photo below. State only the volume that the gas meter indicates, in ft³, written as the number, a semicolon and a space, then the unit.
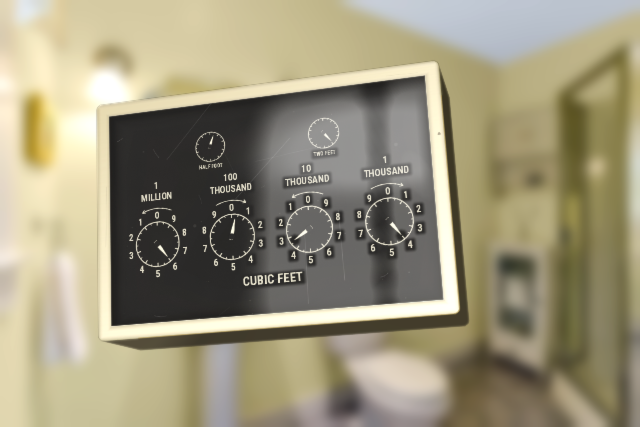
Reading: 603400; ft³
